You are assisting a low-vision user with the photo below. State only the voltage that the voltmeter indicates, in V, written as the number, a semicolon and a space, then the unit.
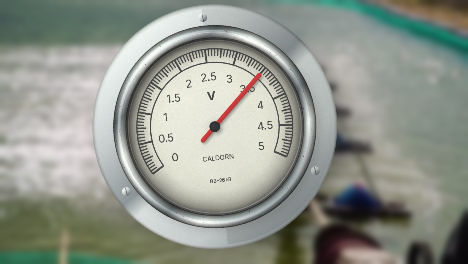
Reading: 3.5; V
